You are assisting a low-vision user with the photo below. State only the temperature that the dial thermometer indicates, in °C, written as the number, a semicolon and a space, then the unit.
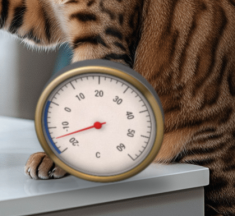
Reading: -14; °C
